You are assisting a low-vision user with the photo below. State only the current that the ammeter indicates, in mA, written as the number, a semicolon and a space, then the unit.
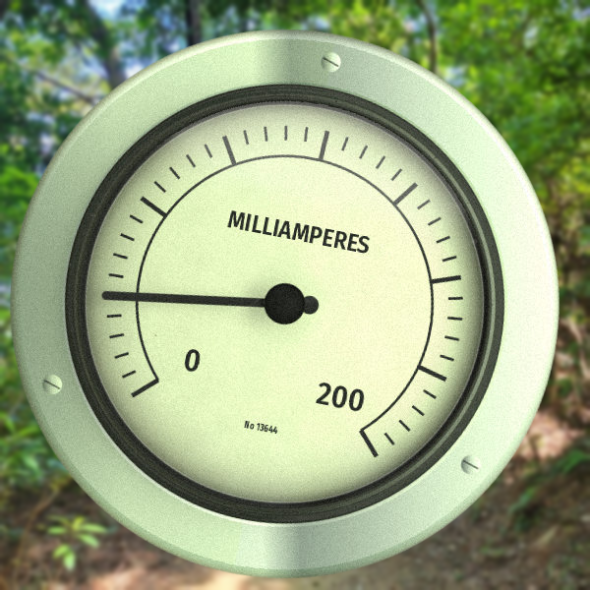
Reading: 25; mA
